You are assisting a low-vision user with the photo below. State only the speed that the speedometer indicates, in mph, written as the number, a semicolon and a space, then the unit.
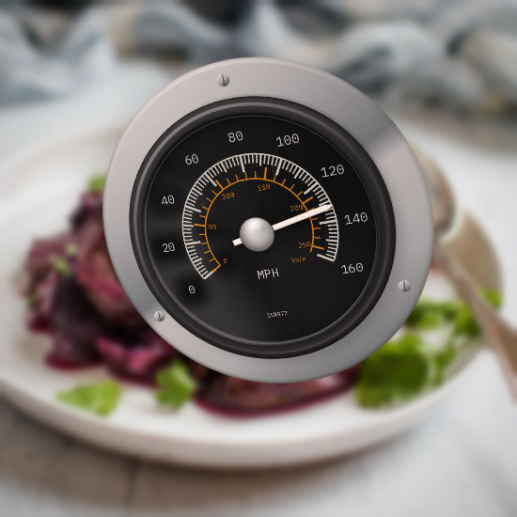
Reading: 132; mph
